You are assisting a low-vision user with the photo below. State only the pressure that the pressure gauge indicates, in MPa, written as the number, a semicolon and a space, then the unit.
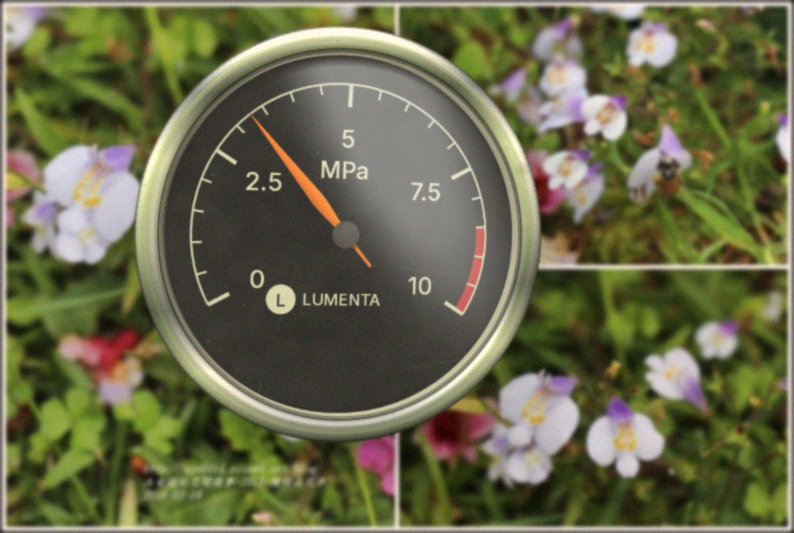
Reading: 3.25; MPa
